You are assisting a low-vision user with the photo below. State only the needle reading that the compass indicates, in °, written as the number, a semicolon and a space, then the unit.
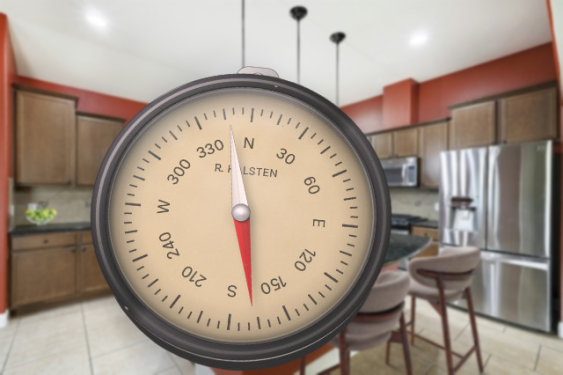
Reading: 167.5; °
